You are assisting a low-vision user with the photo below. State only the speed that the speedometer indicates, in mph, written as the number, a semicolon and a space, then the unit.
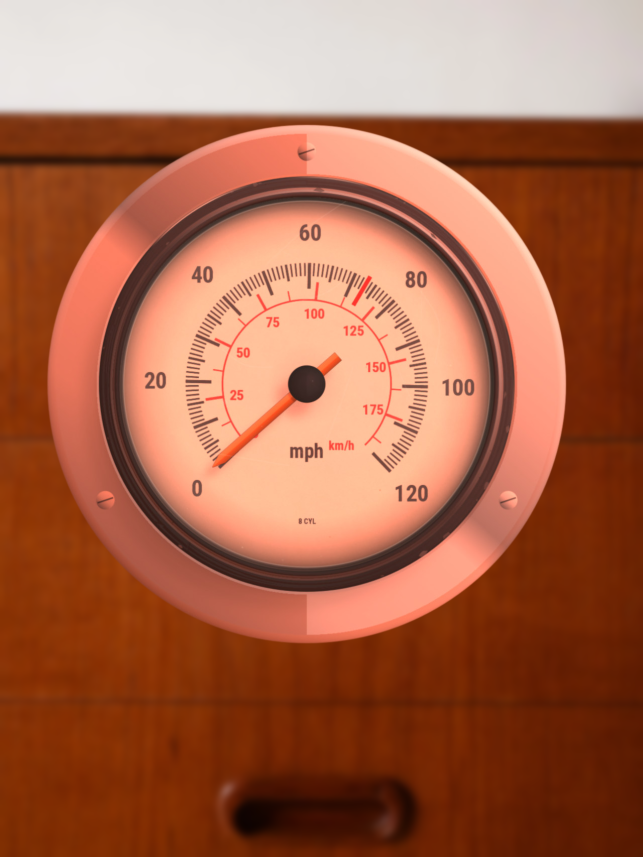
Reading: 1; mph
